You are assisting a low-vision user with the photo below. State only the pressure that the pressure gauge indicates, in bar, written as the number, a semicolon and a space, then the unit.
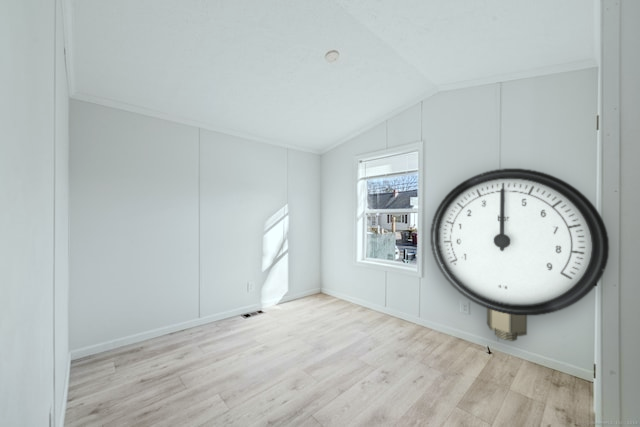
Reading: 4; bar
